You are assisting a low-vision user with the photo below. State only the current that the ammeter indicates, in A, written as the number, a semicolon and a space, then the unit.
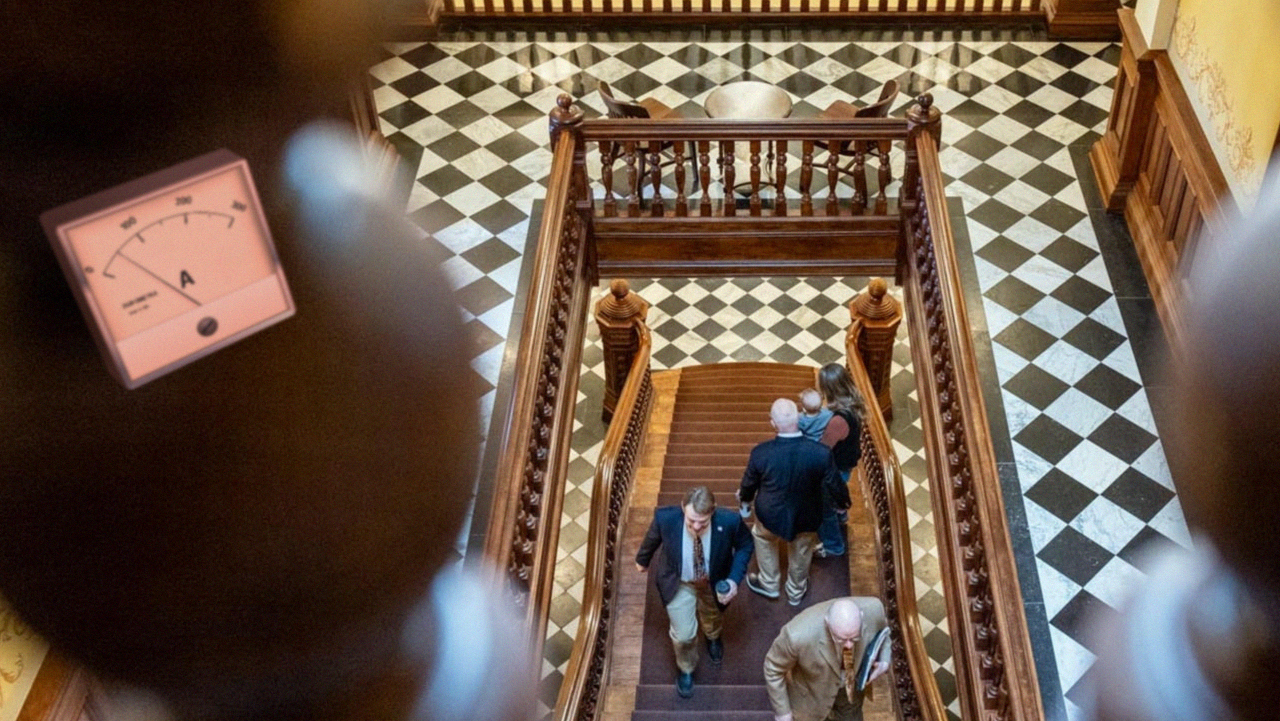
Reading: 50; A
